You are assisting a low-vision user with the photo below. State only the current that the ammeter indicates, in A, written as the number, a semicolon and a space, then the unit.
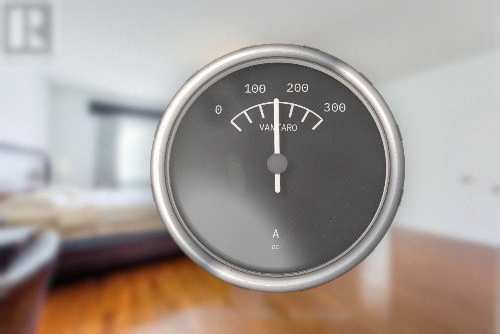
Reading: 150; A
